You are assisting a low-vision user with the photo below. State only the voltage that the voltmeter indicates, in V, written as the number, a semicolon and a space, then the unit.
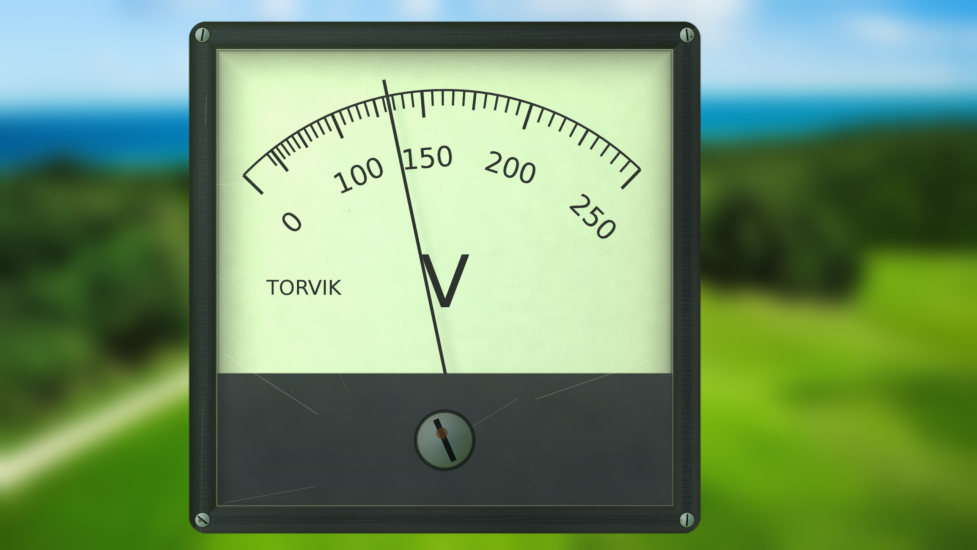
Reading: 132.5; V
